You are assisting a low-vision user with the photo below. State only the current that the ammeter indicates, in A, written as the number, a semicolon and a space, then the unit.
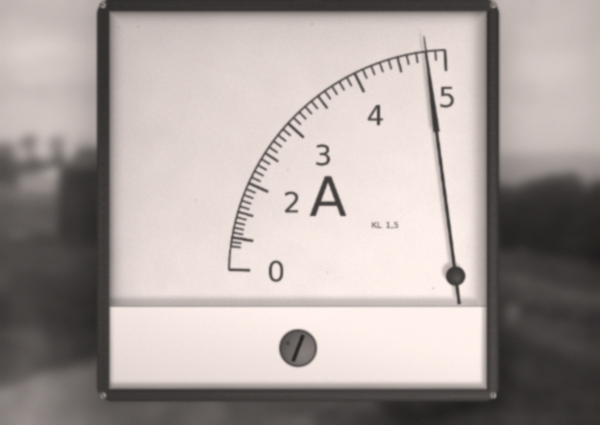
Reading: 4.8; A
